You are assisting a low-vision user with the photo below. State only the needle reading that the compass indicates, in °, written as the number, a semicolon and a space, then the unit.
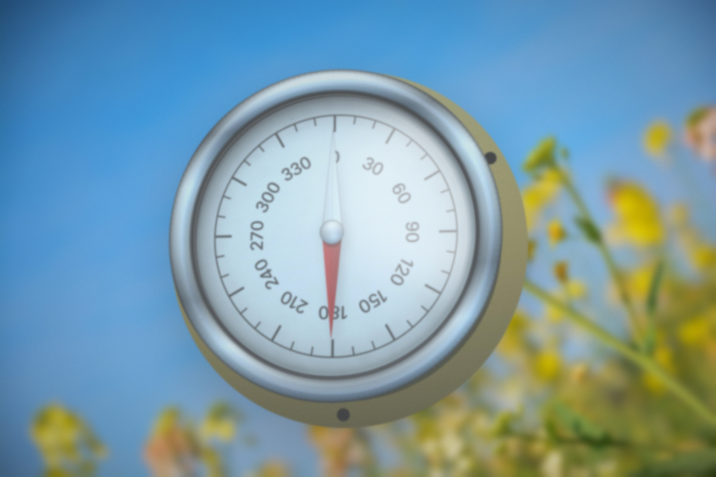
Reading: 180; °
